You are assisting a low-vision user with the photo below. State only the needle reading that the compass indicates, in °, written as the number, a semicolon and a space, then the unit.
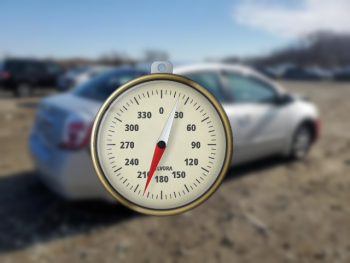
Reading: 200; °
